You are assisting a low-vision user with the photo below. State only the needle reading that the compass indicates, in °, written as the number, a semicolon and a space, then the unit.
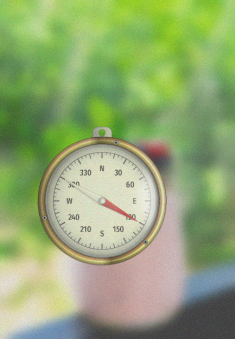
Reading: 120; °
